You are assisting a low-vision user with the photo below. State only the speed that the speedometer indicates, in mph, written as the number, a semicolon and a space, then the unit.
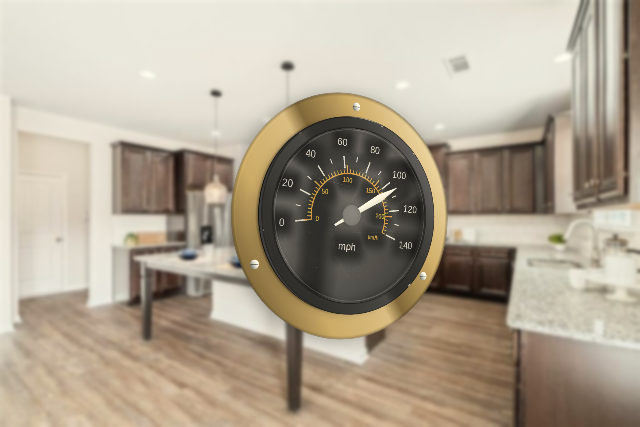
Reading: 105; mph
